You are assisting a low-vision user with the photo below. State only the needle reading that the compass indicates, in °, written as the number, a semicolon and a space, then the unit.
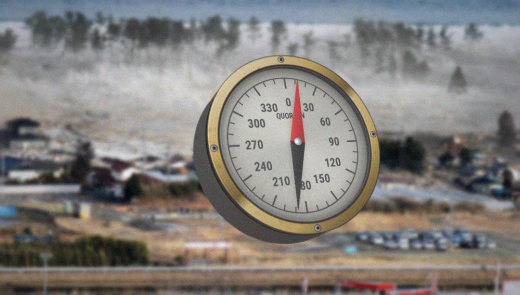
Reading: 10; °
